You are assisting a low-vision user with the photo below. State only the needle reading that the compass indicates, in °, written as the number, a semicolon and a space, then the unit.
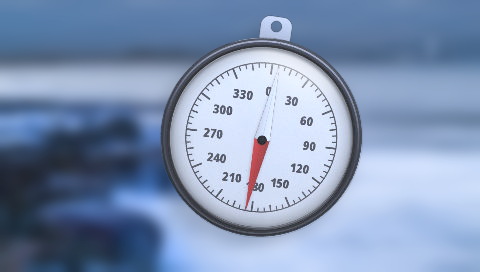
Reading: 185; °
